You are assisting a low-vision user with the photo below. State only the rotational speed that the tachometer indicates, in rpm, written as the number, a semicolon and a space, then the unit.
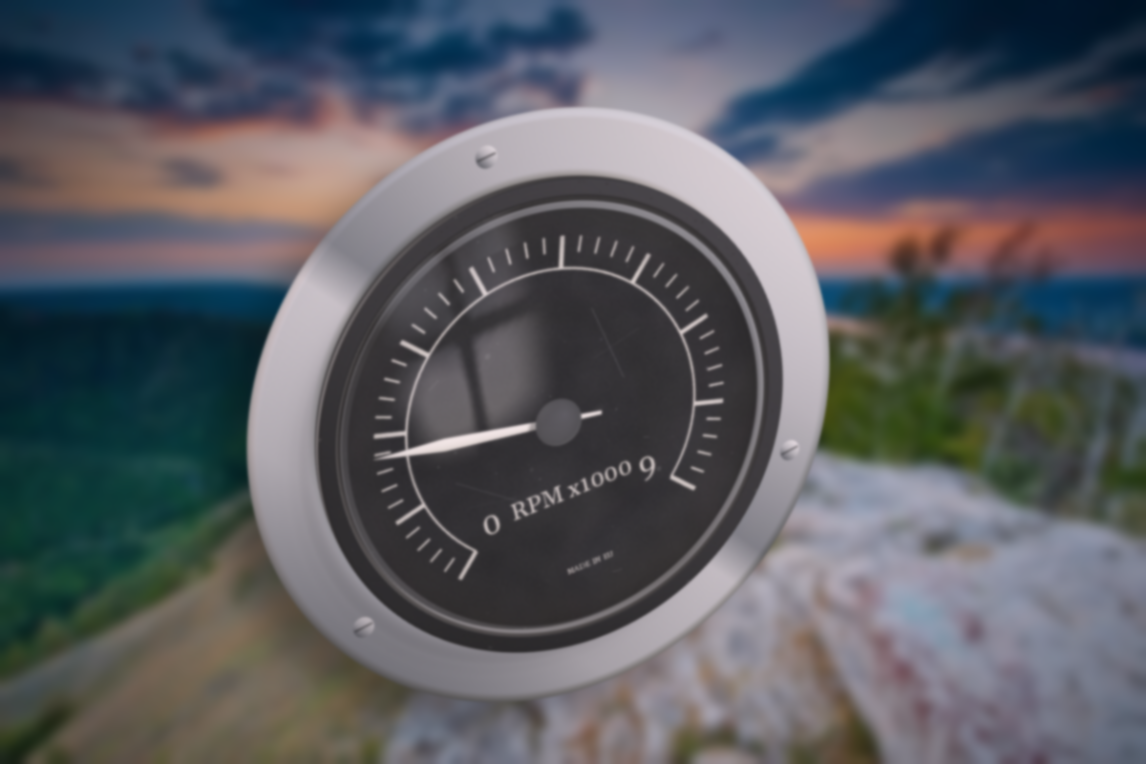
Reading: 1800; rpm
